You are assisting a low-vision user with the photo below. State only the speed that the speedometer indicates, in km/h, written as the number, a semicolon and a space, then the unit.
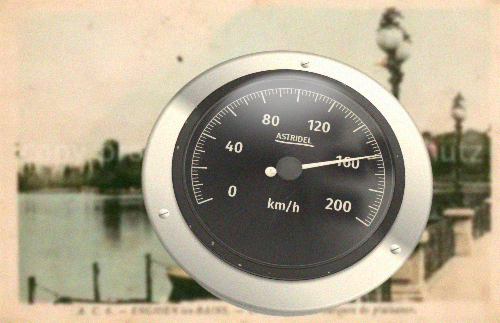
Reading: 160; km/h
